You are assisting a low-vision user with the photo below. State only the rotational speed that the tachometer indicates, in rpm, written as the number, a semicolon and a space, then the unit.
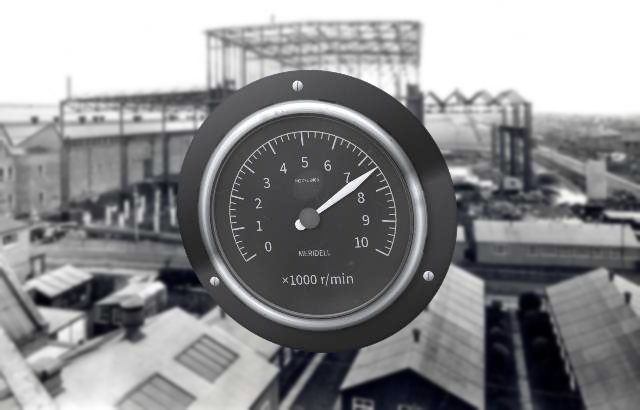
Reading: 7400; rpm
